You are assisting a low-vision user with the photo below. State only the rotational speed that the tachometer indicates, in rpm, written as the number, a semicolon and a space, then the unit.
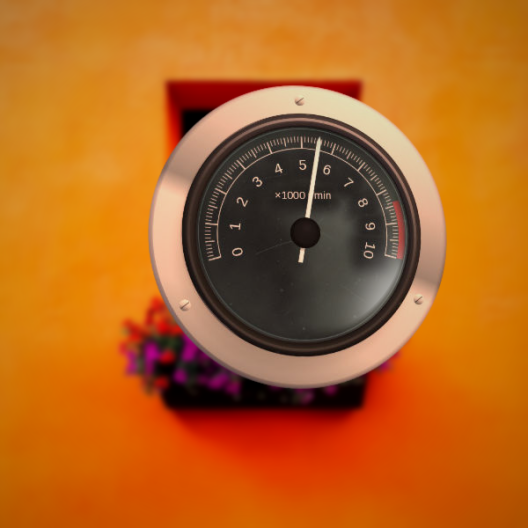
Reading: 5500; rpm
